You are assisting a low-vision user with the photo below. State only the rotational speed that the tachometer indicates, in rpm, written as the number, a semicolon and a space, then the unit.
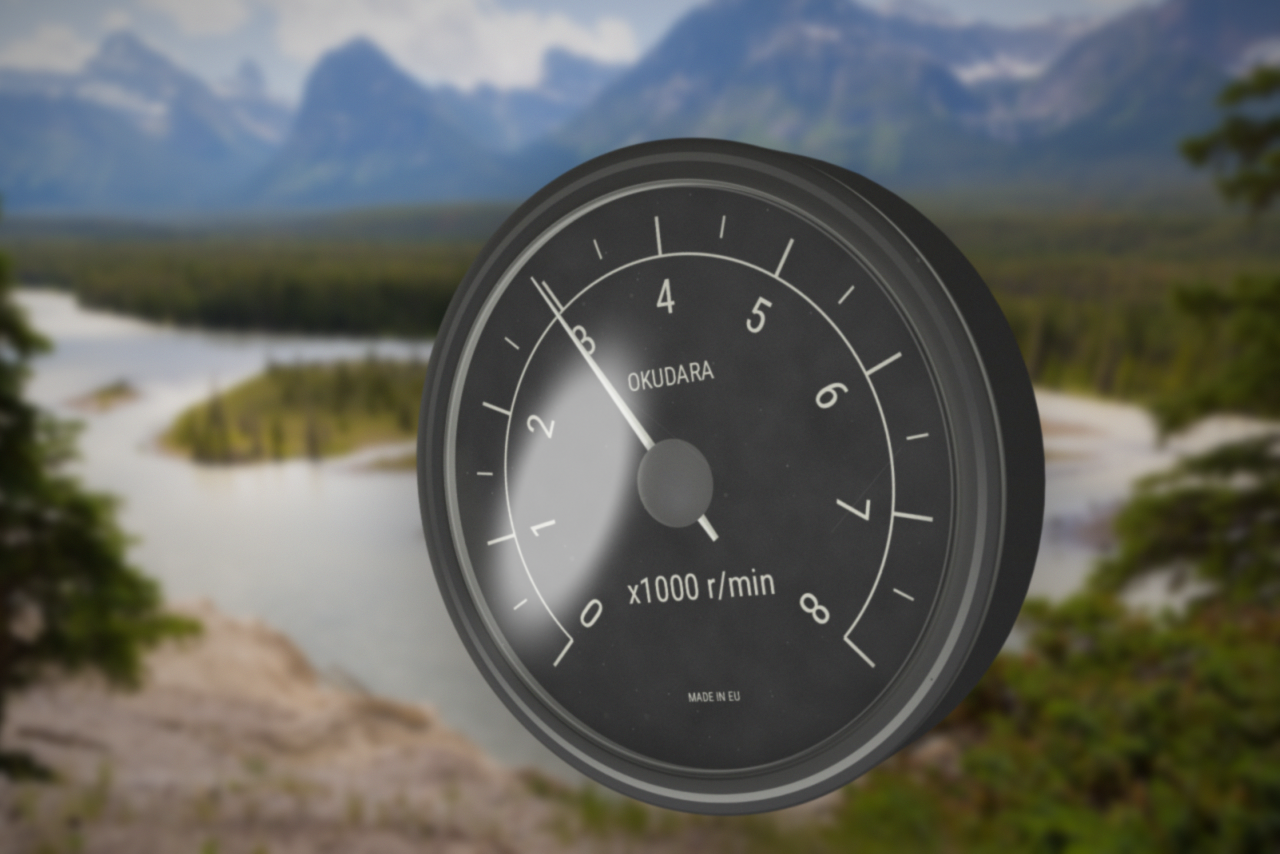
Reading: 3000; rpm
